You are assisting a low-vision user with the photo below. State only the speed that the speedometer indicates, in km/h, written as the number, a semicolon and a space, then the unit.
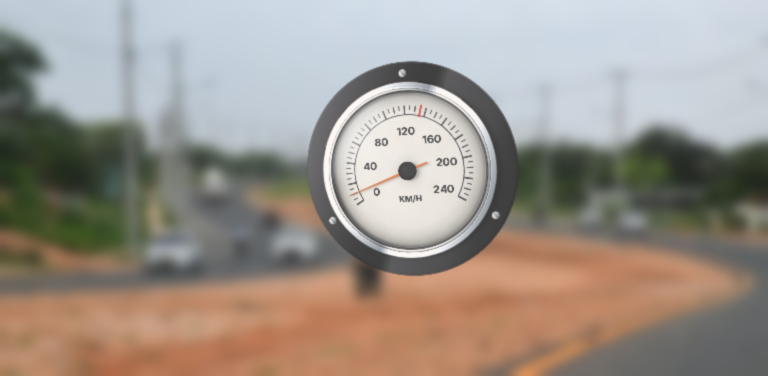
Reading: 10; km/h
